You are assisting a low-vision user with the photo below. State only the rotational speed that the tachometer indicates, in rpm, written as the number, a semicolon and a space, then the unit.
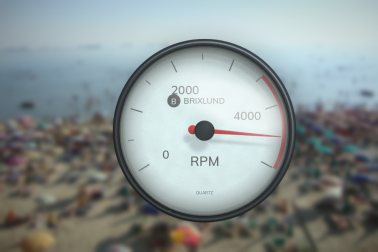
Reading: 4500; rpm
